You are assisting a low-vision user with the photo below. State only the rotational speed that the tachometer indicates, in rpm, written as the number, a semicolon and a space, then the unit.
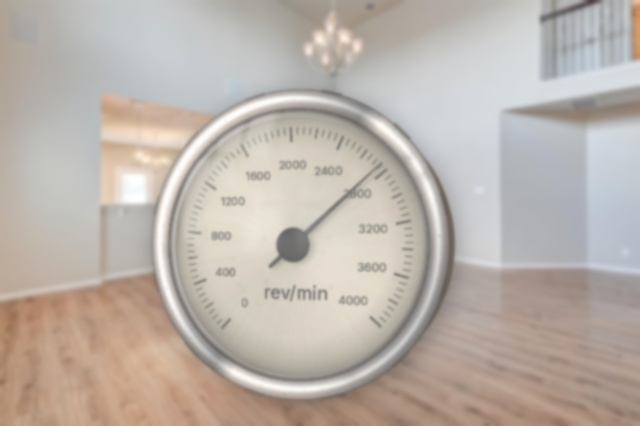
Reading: 2750; rpm
